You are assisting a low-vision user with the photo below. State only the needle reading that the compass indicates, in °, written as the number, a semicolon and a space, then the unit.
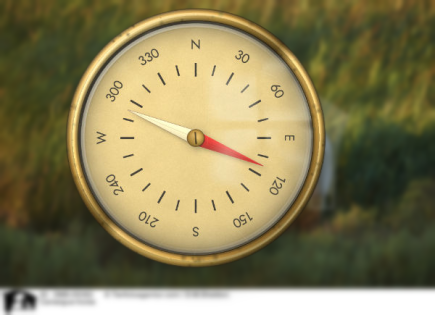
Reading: 112.5; °
